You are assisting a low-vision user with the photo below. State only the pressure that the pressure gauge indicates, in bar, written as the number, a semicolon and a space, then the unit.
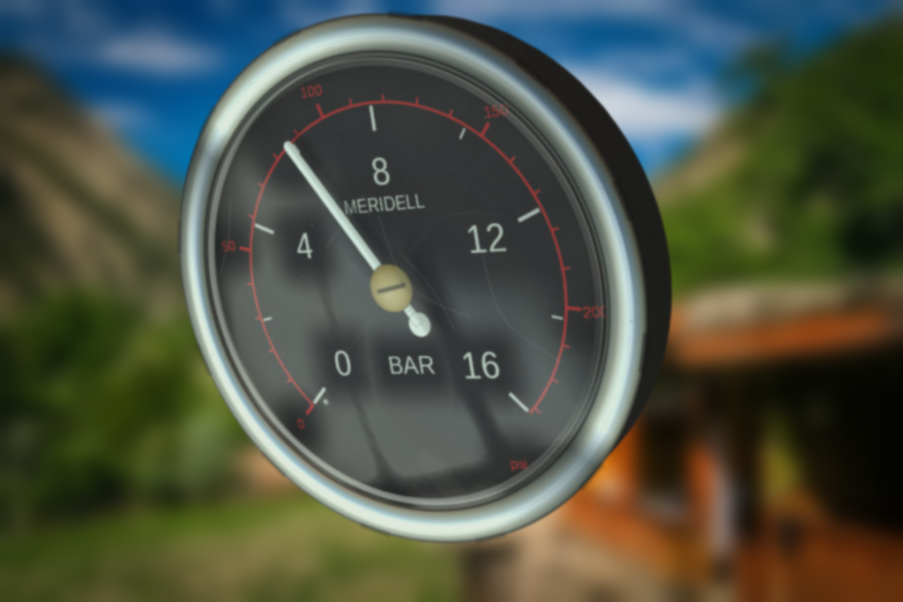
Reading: 6; bar
